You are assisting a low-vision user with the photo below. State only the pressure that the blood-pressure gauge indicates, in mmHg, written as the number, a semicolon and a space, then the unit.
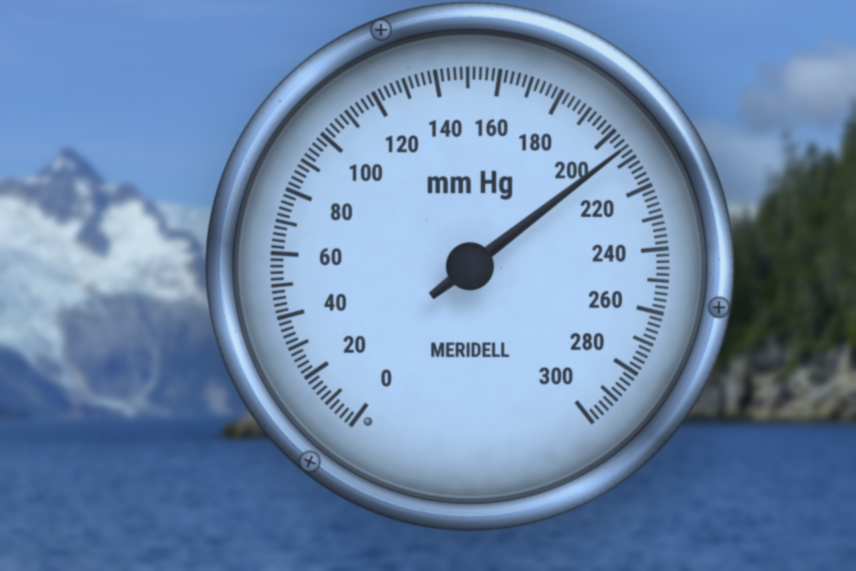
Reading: 206; mmHg
